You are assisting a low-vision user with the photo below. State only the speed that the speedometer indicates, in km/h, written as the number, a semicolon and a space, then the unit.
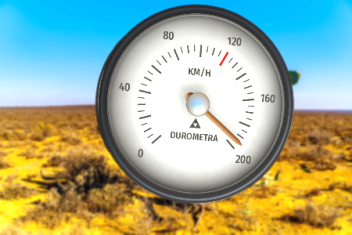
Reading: 195; km/h
